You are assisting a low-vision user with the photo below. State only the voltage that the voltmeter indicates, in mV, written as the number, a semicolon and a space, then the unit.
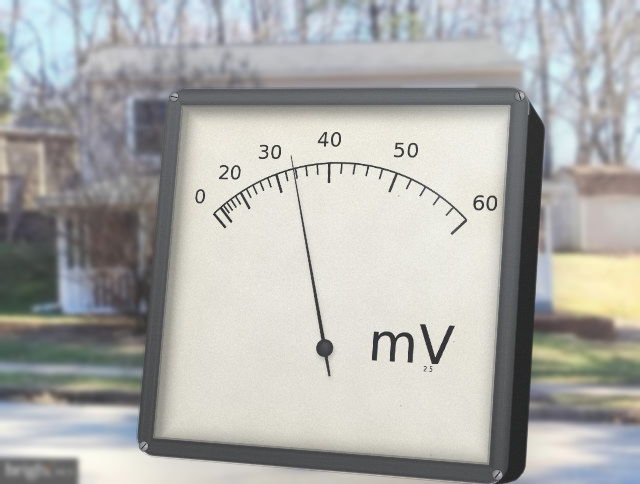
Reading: 34; mV
